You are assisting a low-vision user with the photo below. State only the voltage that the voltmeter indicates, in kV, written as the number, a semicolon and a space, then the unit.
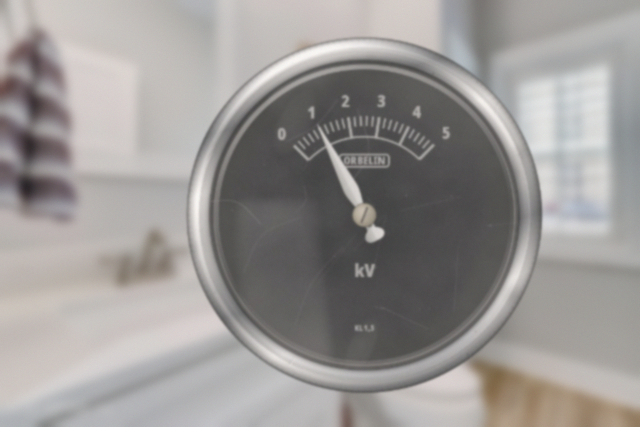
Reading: 1; kV
